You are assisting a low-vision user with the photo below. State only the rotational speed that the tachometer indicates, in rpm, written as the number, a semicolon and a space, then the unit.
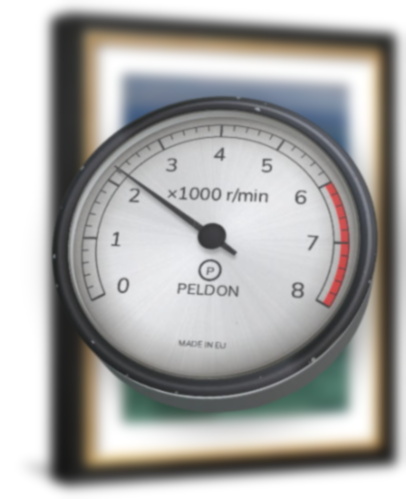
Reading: 2200; rpm
